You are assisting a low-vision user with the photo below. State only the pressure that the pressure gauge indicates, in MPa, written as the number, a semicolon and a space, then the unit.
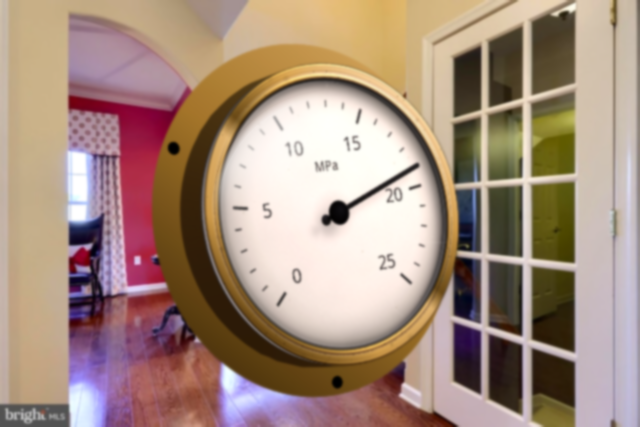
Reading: 19; MPa
